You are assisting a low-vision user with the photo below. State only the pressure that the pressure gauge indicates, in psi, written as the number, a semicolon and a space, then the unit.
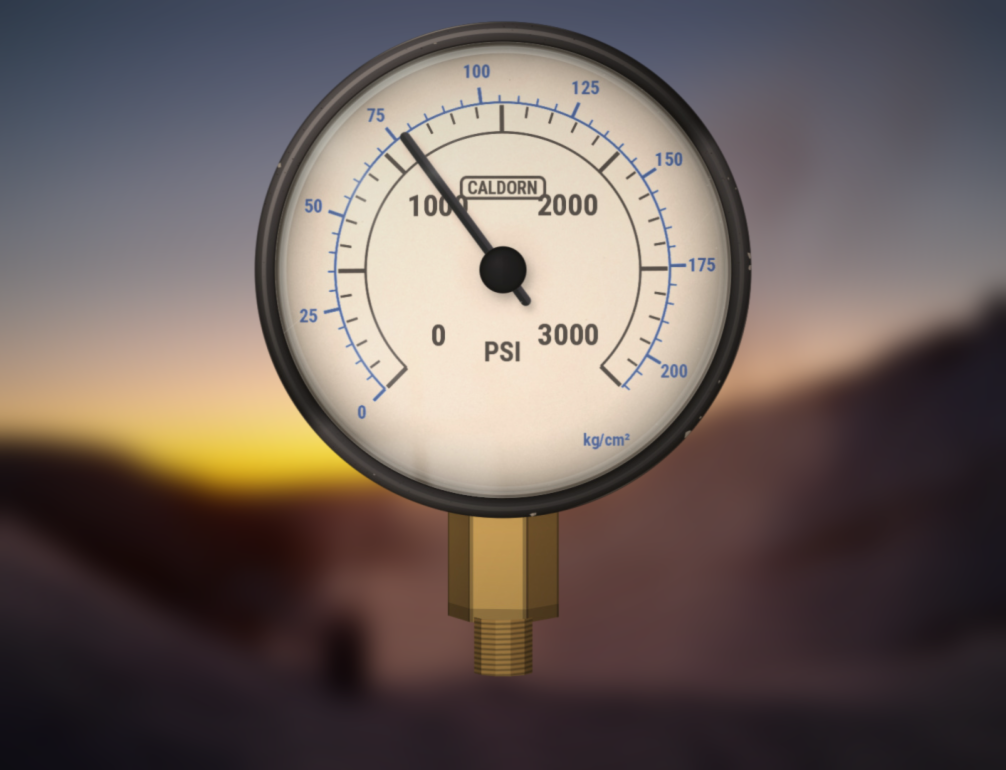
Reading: 1100; psi
